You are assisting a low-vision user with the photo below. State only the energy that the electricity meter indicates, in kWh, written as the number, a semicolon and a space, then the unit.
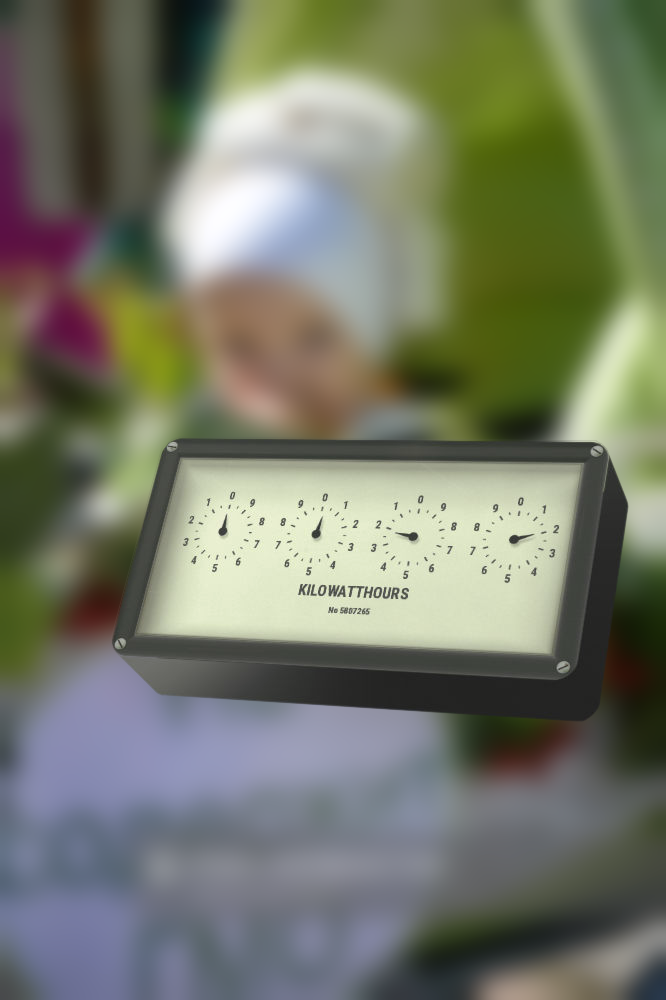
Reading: 22; kWh
